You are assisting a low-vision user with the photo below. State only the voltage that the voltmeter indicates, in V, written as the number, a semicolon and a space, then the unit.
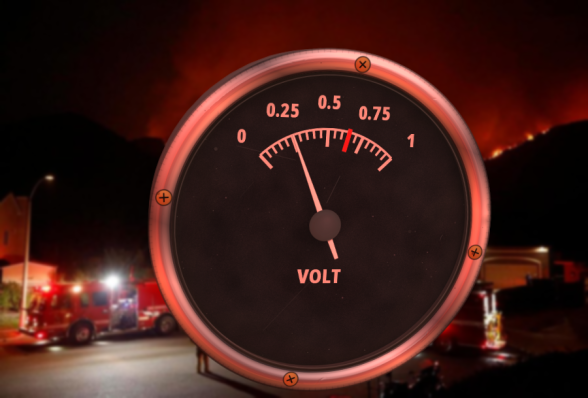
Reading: 0.25; V
